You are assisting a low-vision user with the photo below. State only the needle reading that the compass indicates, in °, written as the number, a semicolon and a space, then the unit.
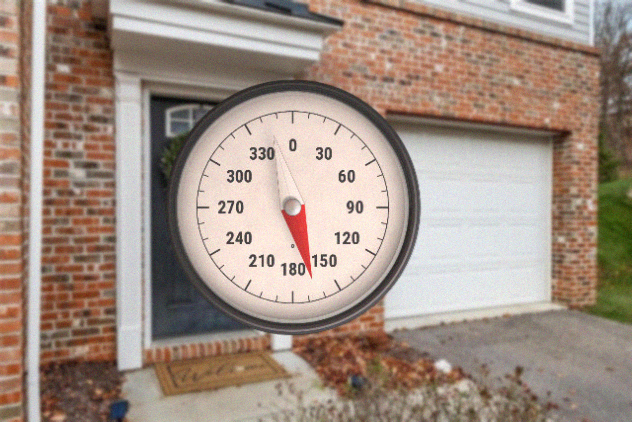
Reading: 165; °
